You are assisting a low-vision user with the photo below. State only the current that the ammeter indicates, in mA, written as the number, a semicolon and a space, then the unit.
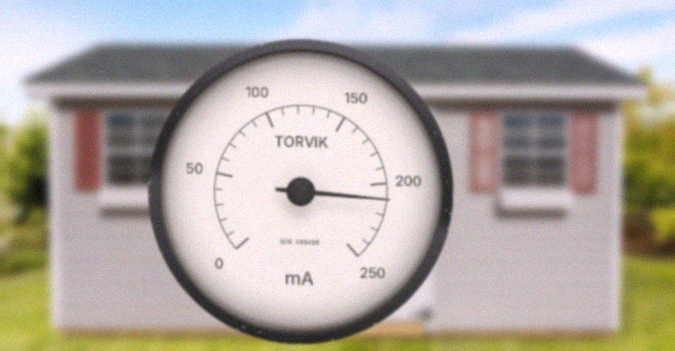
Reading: 210; mA
